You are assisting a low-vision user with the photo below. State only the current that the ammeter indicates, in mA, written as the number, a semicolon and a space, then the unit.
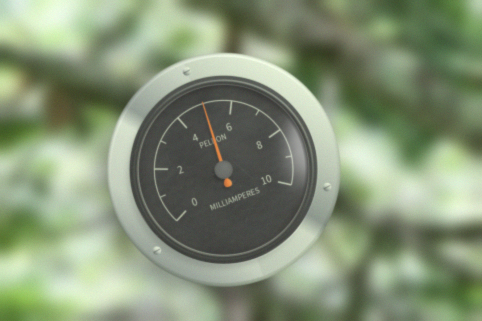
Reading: 5; mA
